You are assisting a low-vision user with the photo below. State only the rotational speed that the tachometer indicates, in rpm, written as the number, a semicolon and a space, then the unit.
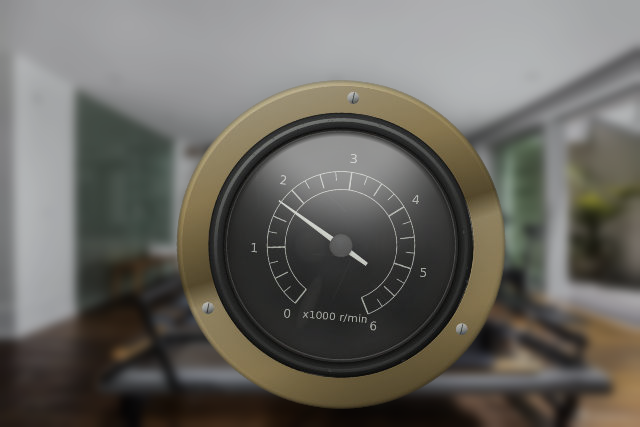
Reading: 1750; rpm
